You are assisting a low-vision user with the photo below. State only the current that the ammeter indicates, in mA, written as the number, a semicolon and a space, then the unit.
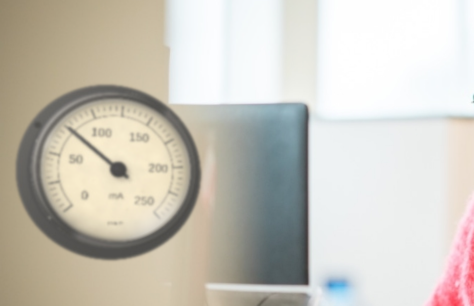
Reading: 75; mA
